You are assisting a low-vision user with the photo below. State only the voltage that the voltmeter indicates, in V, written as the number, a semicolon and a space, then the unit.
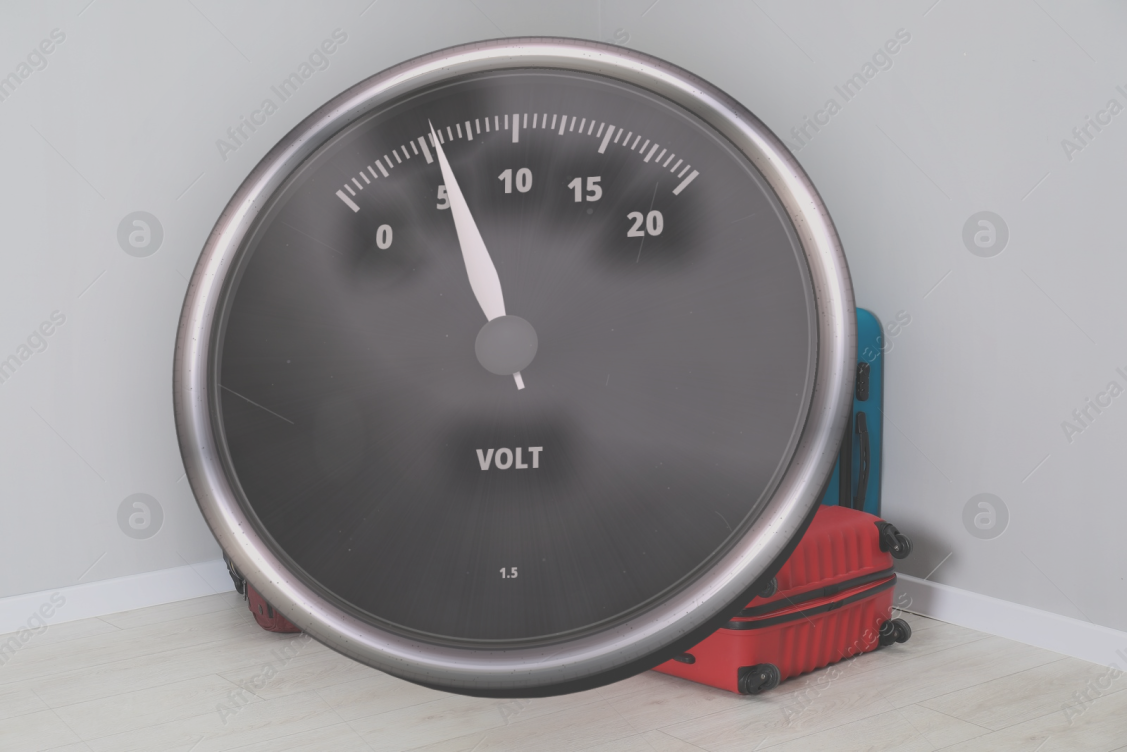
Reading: 5.75; V
